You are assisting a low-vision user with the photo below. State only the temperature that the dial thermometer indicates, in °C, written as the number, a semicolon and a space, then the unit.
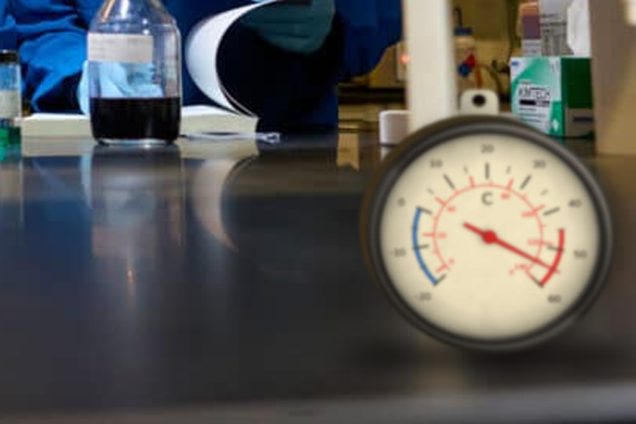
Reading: 55; °C
